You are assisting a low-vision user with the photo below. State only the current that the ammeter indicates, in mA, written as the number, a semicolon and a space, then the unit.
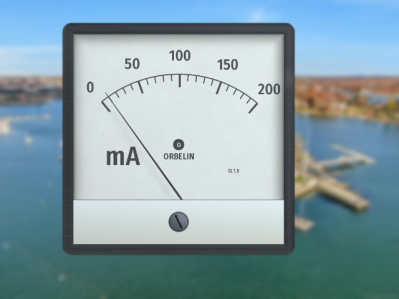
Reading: 10; mA
